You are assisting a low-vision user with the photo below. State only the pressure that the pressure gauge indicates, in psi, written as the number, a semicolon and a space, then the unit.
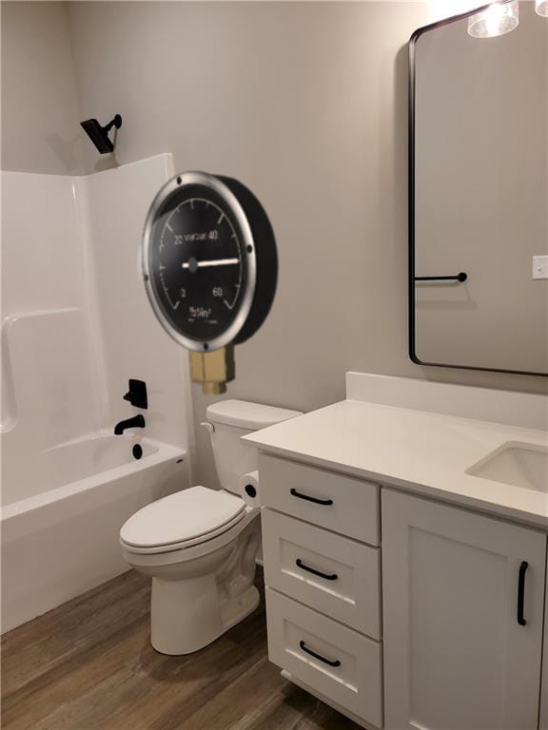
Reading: 50; psi
